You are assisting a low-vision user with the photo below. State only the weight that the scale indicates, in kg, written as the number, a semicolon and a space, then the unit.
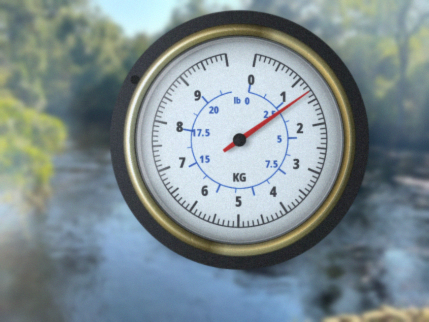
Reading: 1.3; kg
